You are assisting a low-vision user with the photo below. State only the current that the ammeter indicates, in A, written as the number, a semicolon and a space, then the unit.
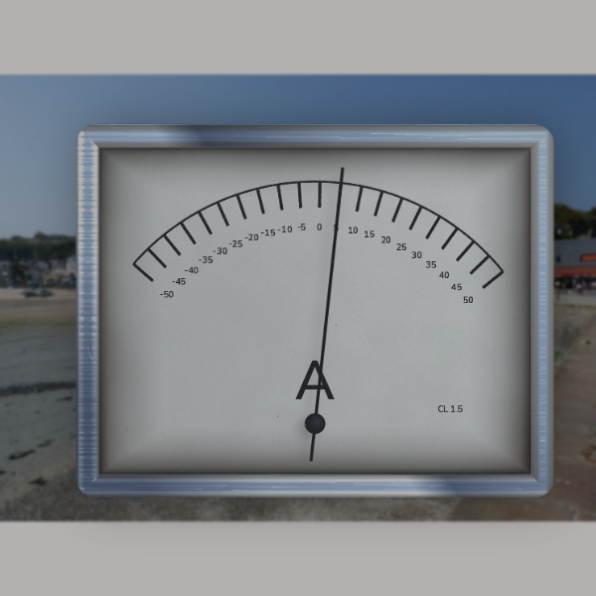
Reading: 5; A
